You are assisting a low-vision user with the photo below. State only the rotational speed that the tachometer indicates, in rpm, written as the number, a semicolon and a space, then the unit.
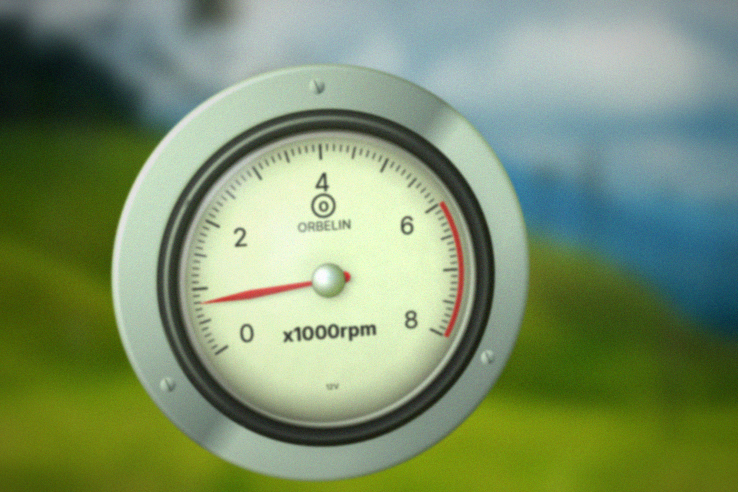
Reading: 800; rpm
